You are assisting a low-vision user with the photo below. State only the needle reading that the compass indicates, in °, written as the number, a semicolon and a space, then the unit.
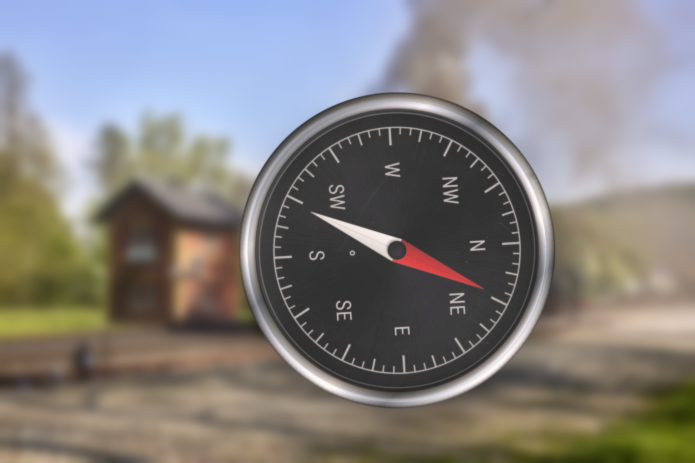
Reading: 27.5; °
